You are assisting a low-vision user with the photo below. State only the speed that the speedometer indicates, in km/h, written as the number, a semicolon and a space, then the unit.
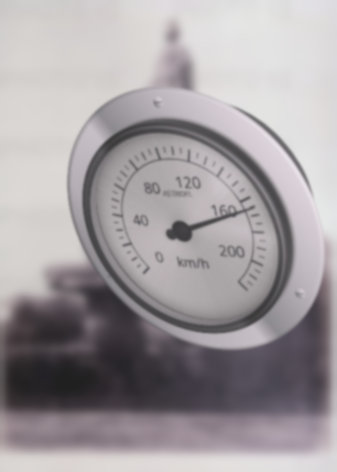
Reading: 165; km/h
